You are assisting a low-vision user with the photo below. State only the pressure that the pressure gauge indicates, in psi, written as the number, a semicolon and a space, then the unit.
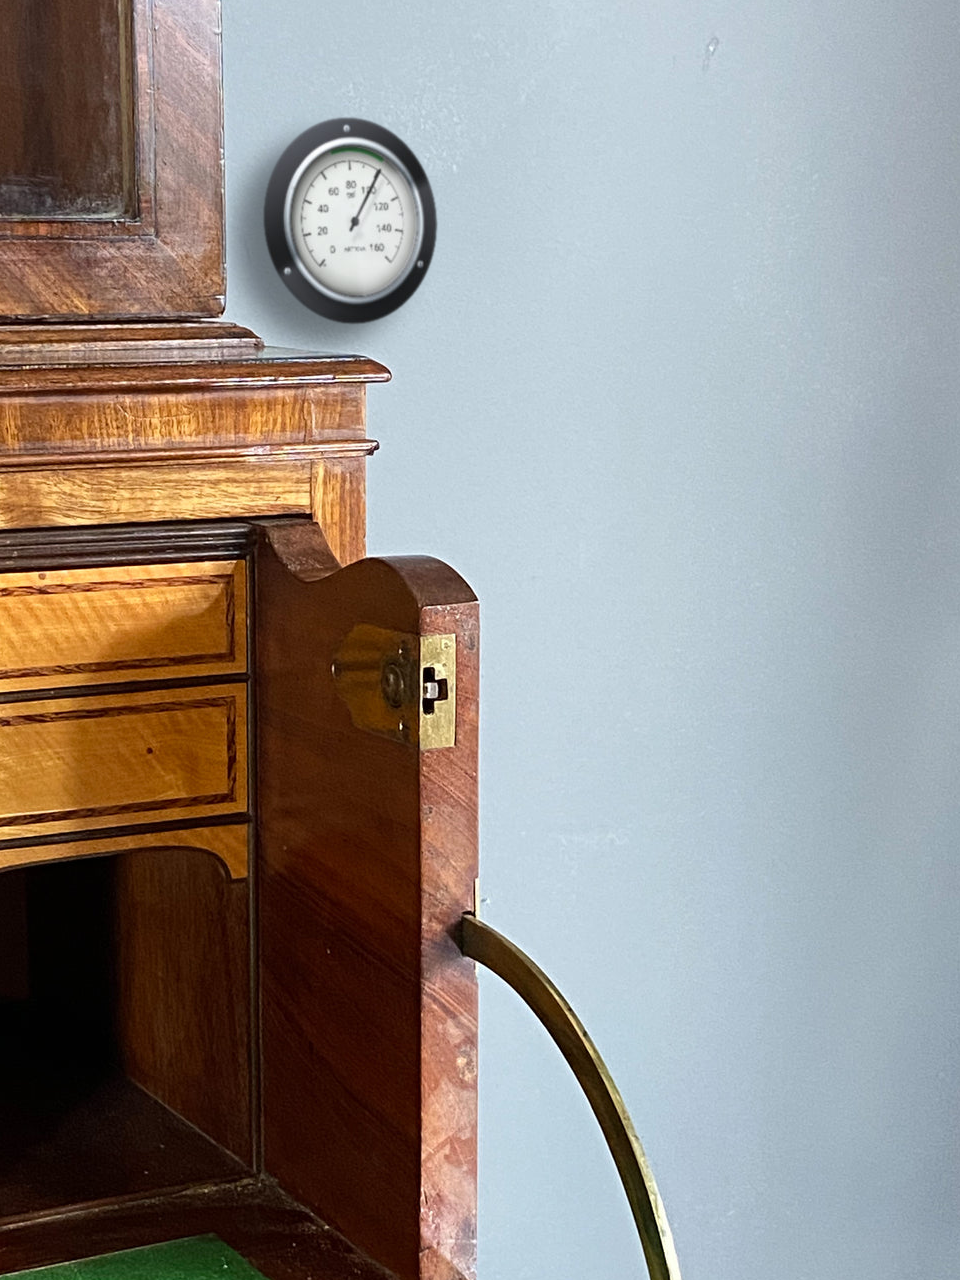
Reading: 100; psi
